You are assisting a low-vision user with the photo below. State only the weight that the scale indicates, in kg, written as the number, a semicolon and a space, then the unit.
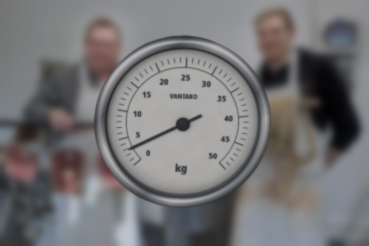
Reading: 3; kg
